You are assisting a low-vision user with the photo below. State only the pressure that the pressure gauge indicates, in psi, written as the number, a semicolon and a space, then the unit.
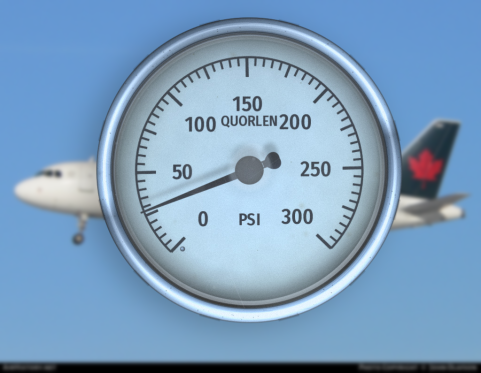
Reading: 27.5; psi
